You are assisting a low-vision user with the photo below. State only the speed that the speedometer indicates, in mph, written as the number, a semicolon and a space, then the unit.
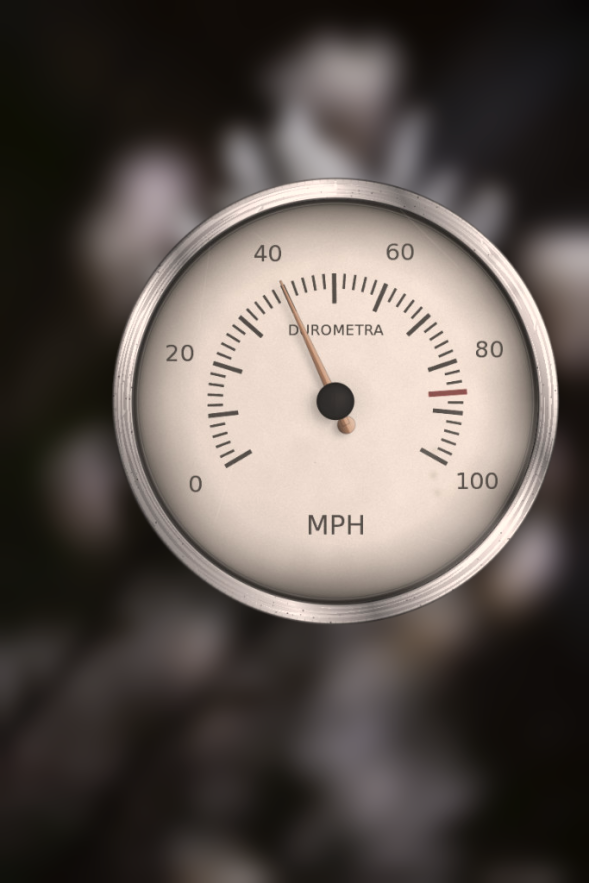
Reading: 40; mph
